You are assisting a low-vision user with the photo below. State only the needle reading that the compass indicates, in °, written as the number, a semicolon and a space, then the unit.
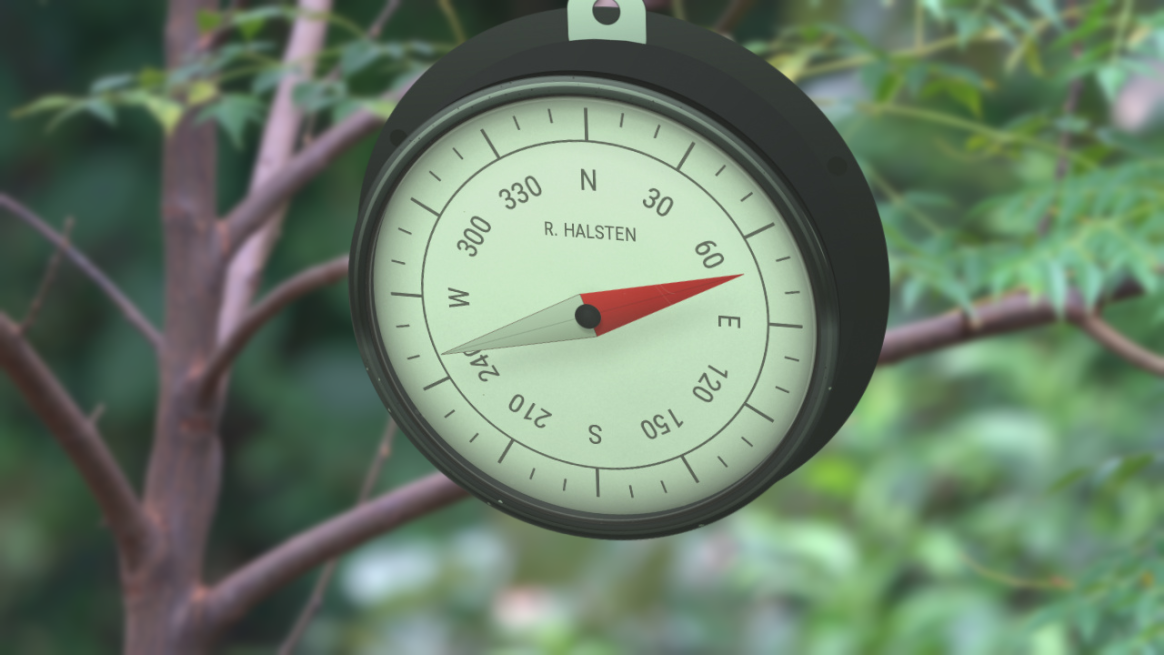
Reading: 70; °
